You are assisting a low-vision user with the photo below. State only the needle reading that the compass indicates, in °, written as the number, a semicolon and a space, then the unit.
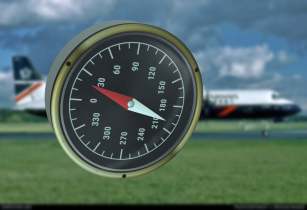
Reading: 20; °
